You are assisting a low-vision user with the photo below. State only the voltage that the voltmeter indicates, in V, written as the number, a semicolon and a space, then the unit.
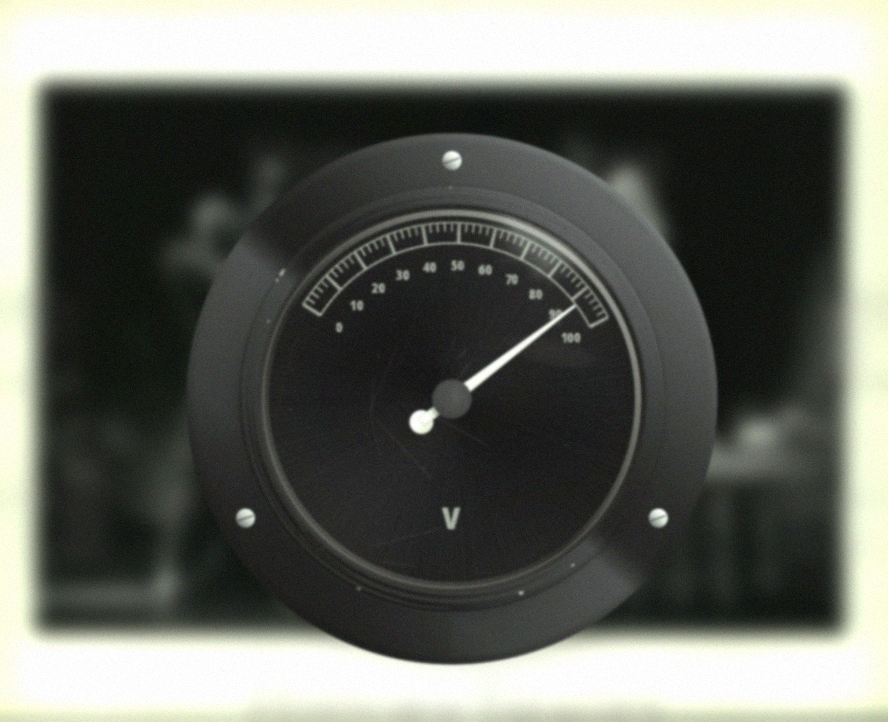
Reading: 92; V
